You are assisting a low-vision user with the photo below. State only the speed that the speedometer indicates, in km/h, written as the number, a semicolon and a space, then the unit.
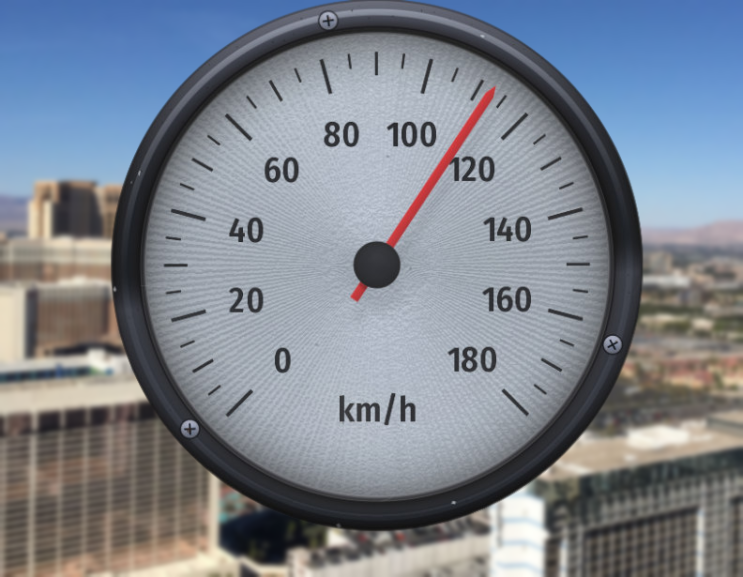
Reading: 112.5; km/h
